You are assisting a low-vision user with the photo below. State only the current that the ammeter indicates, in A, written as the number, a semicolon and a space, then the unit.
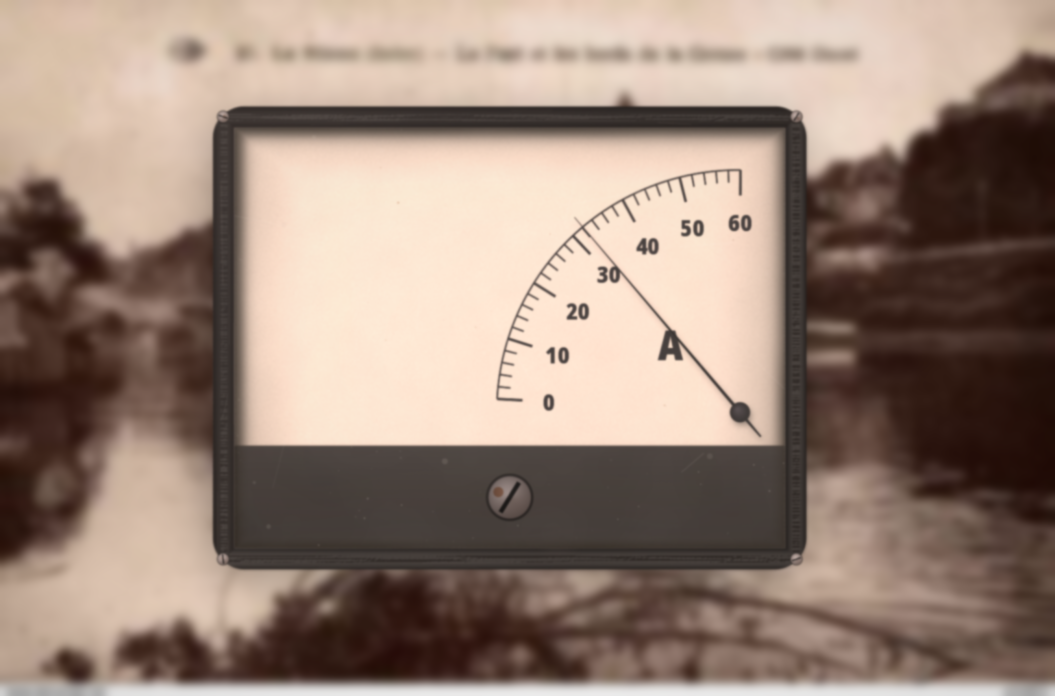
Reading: 32; A
